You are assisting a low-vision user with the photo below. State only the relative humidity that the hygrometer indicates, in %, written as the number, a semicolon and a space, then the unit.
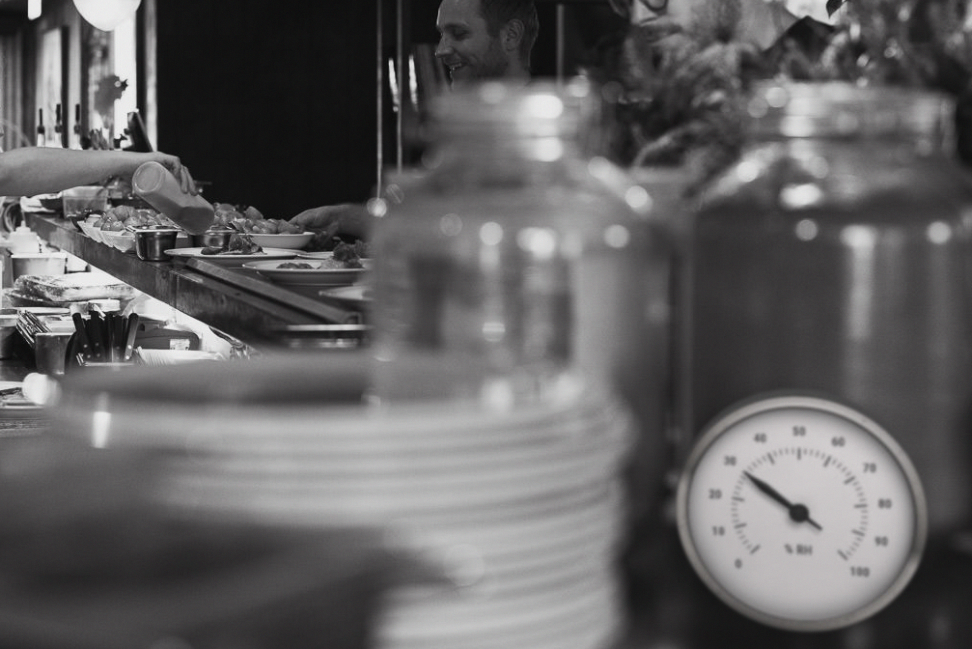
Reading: 30; %
